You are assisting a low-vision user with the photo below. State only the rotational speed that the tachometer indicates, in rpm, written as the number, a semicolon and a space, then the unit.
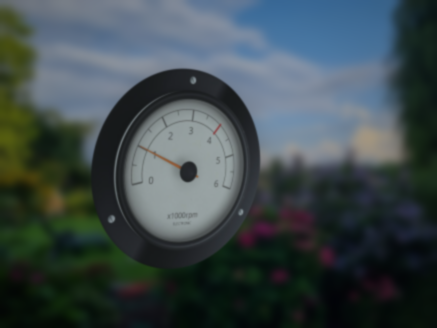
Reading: 1000; rpm
